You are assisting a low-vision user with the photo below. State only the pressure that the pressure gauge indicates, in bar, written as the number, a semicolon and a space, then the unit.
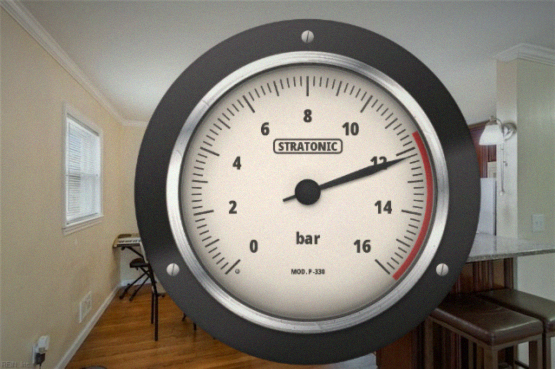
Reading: 12.2; bar
